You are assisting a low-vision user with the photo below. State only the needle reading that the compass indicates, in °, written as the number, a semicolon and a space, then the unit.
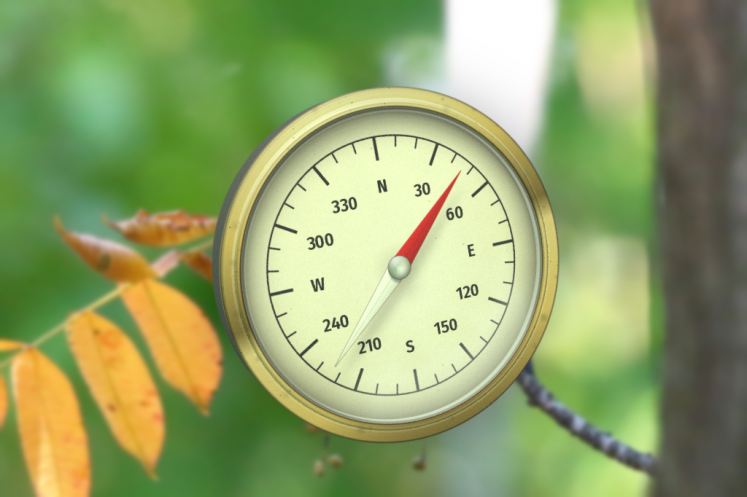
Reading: 45; °
